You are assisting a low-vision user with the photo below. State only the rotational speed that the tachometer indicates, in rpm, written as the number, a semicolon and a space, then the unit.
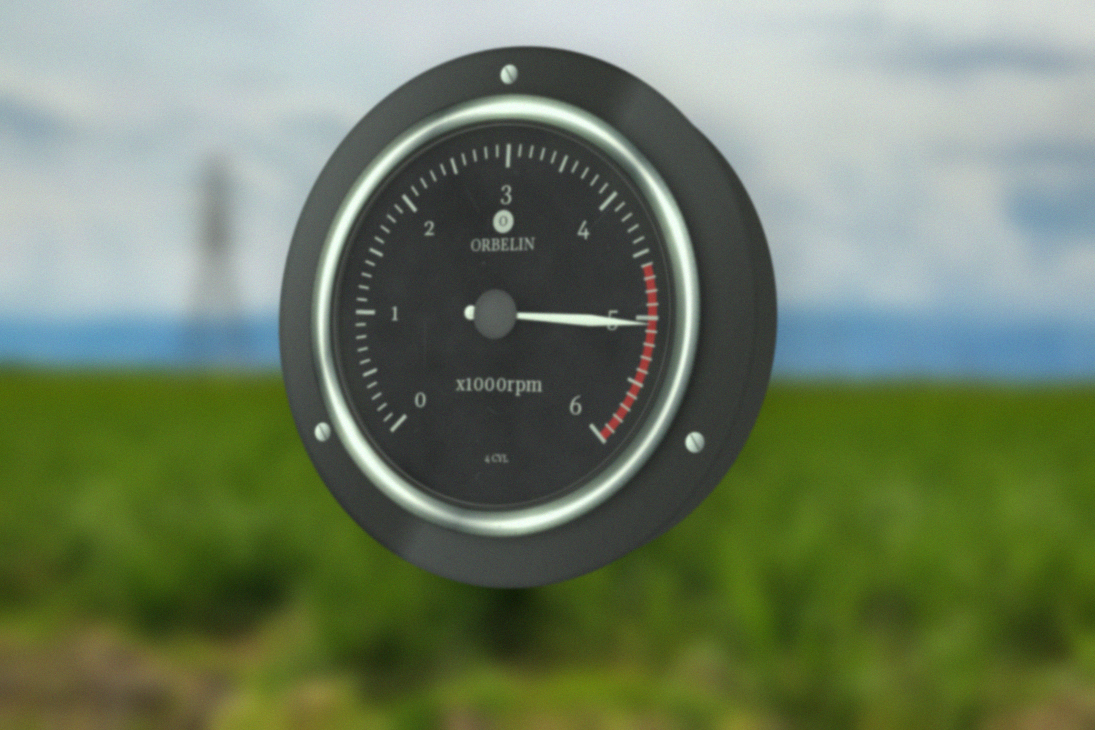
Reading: 5050; rpm
